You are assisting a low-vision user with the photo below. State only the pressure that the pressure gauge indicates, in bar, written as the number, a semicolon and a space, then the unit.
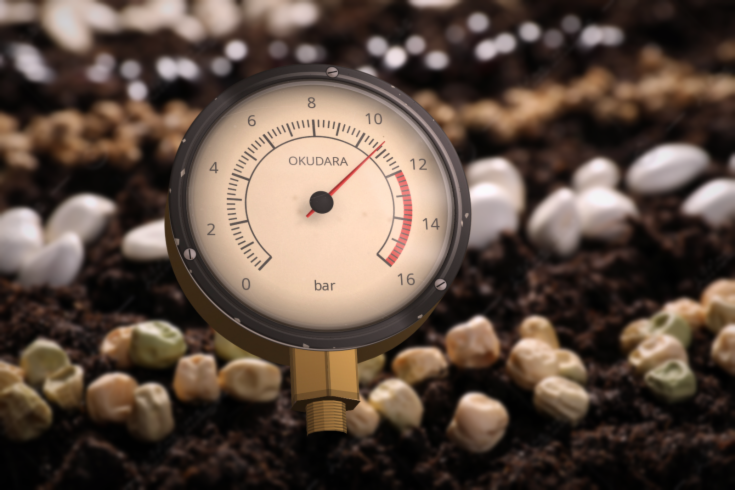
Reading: 10.8; bar
